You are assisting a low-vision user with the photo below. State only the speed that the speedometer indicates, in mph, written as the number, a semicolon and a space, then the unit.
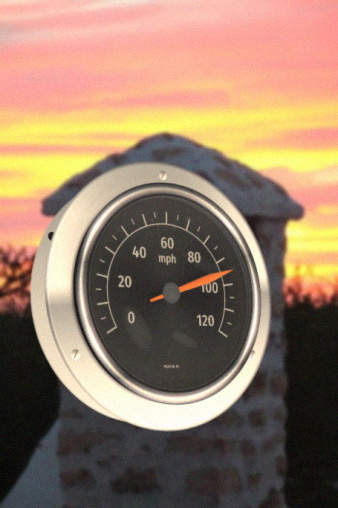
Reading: 95; mph
